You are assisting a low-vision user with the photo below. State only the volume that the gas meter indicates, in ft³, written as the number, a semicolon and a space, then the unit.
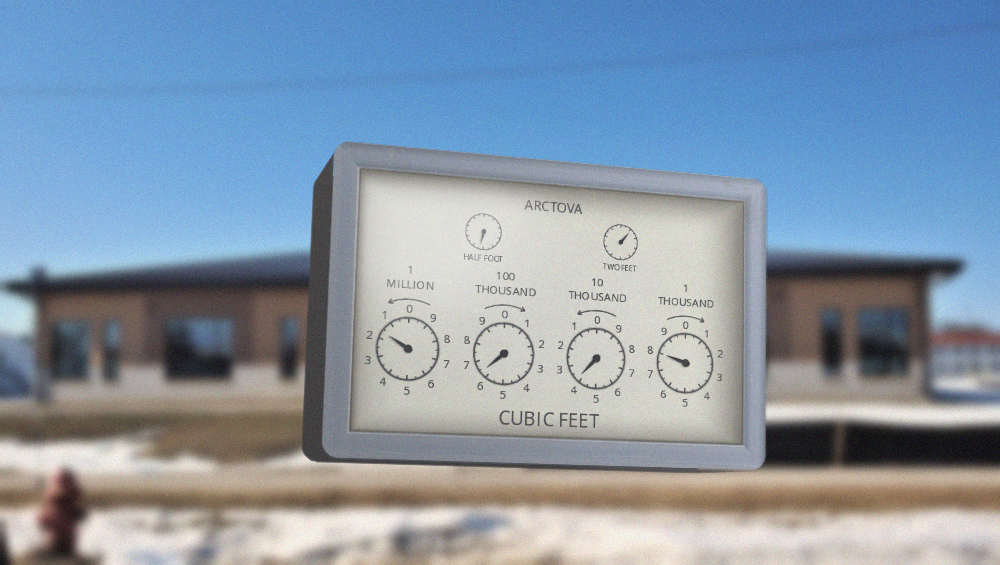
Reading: 163800; ft³
